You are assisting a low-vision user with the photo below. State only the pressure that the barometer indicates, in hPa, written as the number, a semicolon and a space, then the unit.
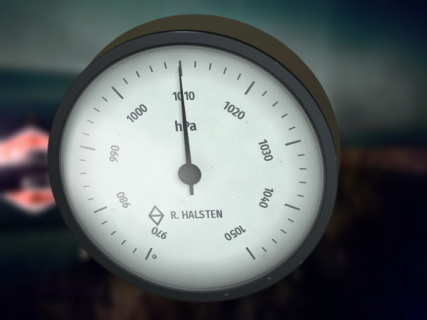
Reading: 1010; hPa
